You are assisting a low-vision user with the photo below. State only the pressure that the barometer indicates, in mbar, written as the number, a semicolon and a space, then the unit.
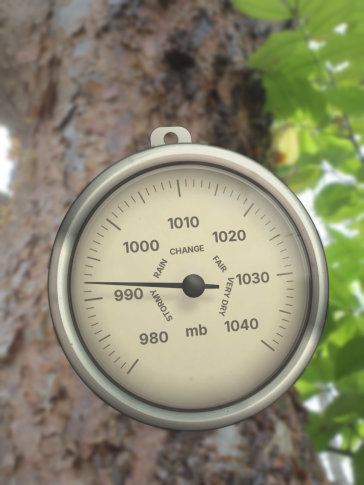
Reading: 992; mbar
